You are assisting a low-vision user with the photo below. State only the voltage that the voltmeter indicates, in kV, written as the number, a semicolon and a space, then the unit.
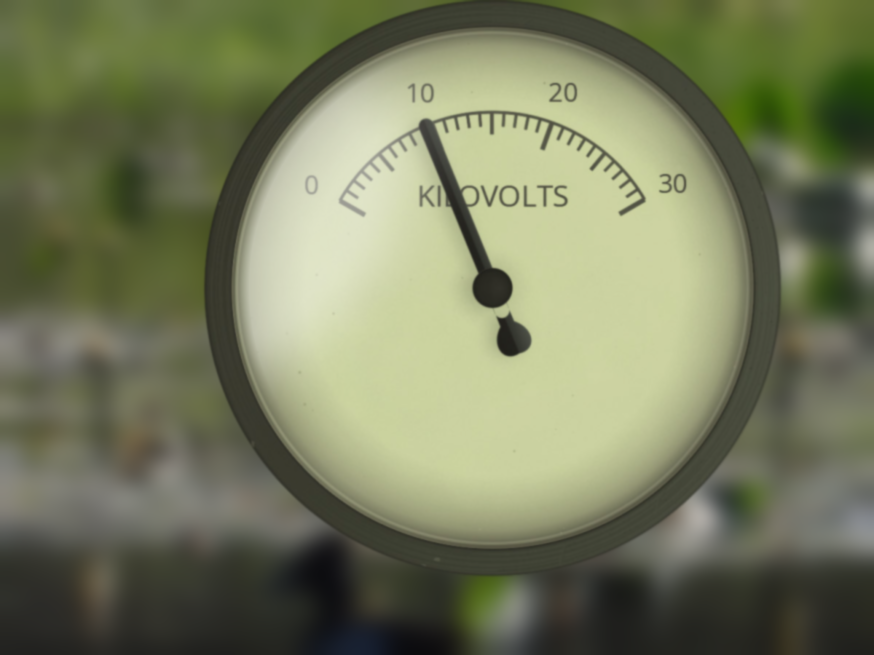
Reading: 9.5; kV
